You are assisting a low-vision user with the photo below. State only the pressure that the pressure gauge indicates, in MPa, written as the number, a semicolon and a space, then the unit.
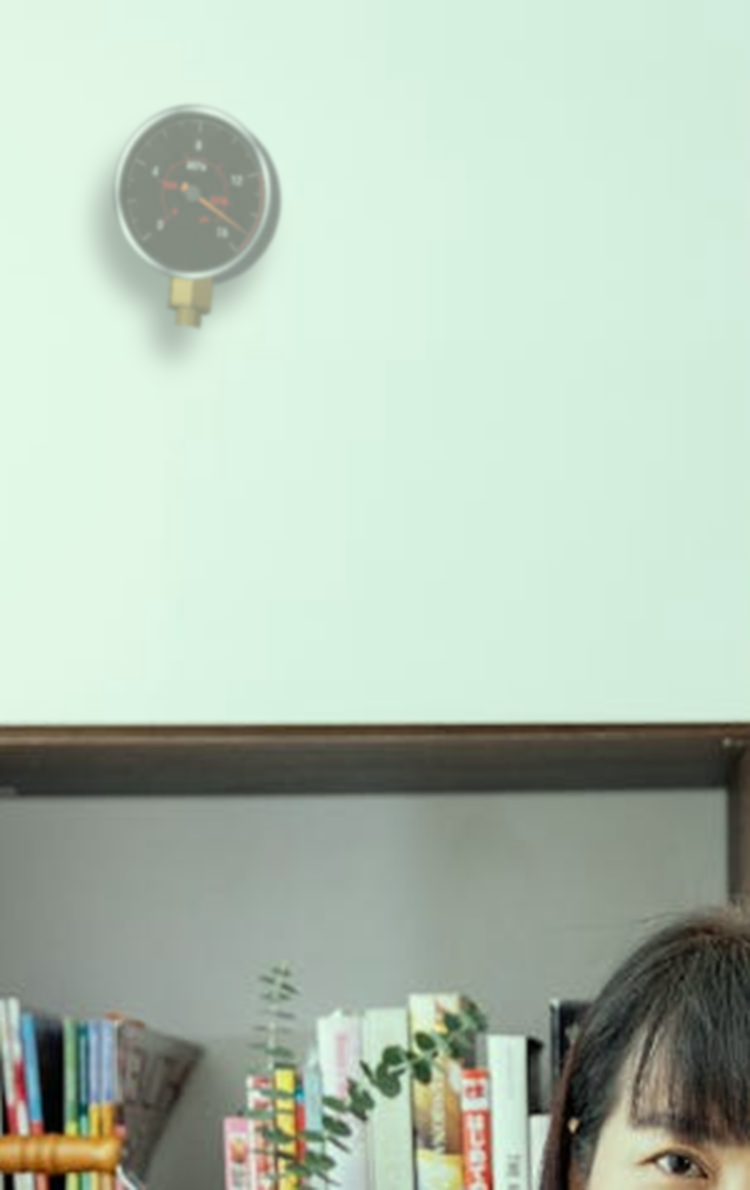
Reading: 15; MPa
